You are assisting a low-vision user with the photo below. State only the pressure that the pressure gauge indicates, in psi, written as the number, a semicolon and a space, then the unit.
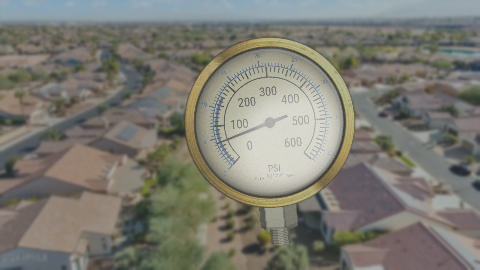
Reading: 60; psi
